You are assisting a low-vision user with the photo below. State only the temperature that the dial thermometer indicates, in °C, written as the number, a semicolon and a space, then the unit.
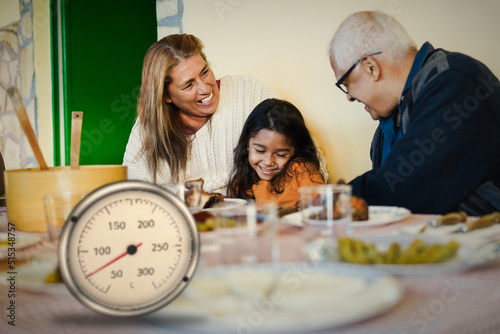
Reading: 75; °C
